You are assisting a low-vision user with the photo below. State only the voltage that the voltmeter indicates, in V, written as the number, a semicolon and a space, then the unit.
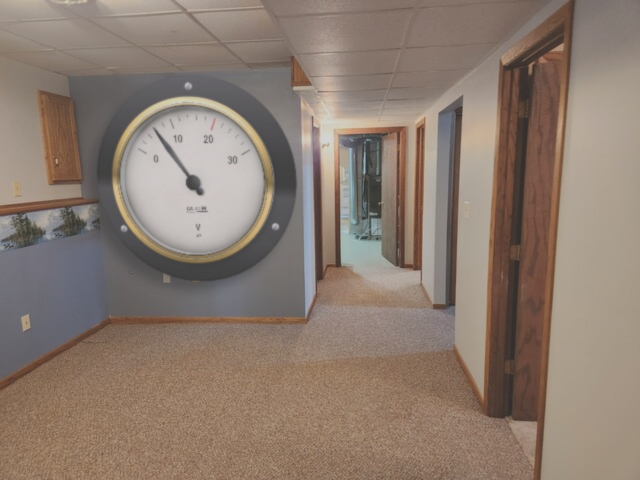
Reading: 6; V
